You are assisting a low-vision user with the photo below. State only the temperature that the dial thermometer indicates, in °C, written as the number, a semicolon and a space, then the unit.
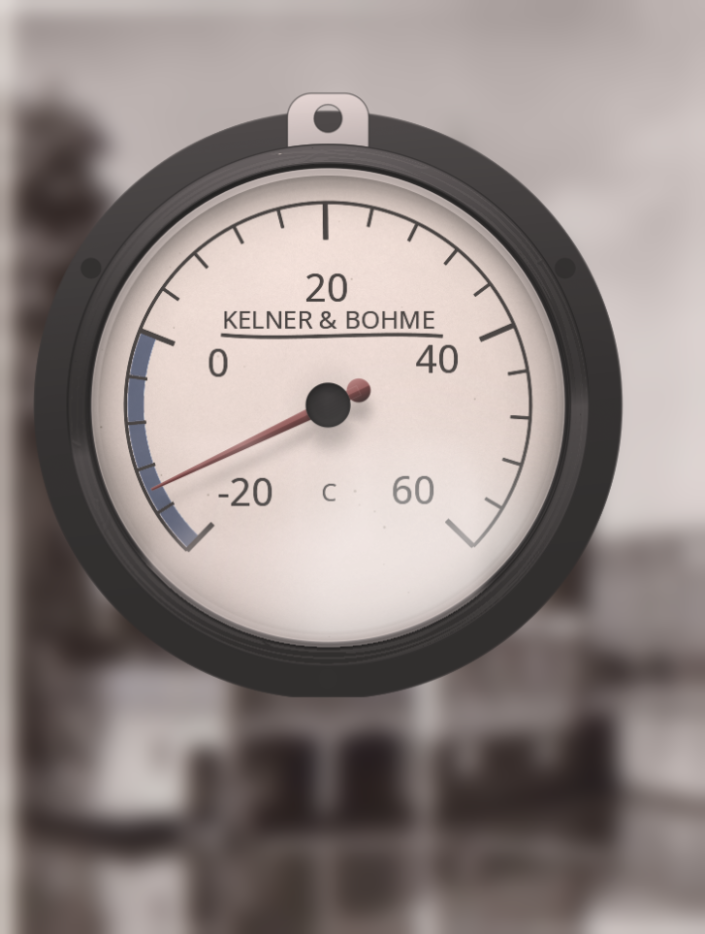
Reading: -14; °C
